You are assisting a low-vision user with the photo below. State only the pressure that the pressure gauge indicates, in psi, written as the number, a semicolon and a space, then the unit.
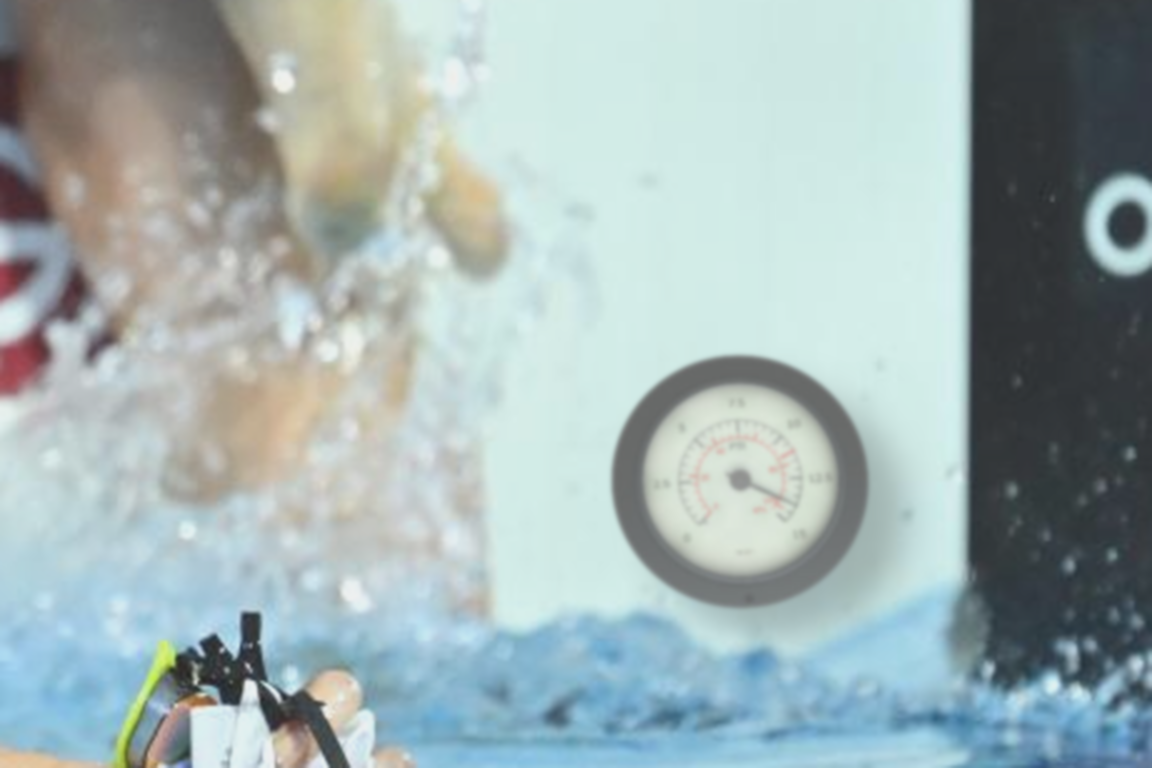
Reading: 14; psi
